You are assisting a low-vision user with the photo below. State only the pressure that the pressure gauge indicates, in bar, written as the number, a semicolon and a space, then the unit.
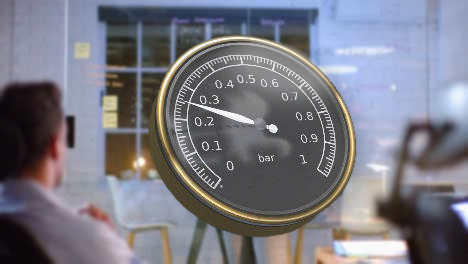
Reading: 0.25; bar
